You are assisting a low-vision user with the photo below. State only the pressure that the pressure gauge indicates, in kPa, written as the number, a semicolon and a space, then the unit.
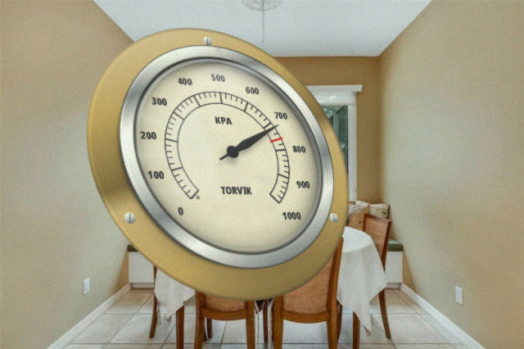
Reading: 720; kPa
